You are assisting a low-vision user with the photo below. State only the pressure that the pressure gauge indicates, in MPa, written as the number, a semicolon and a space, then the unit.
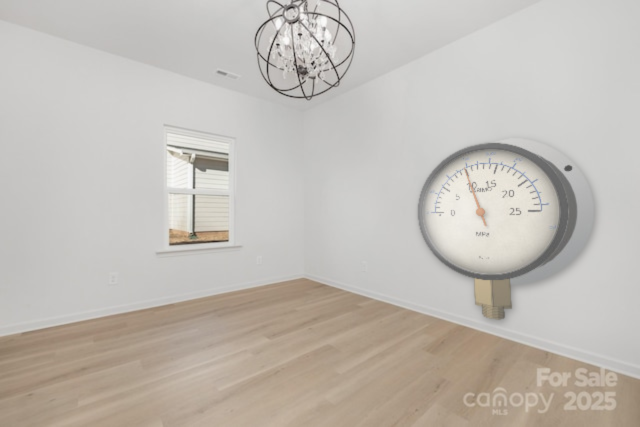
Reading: 10; MPa
